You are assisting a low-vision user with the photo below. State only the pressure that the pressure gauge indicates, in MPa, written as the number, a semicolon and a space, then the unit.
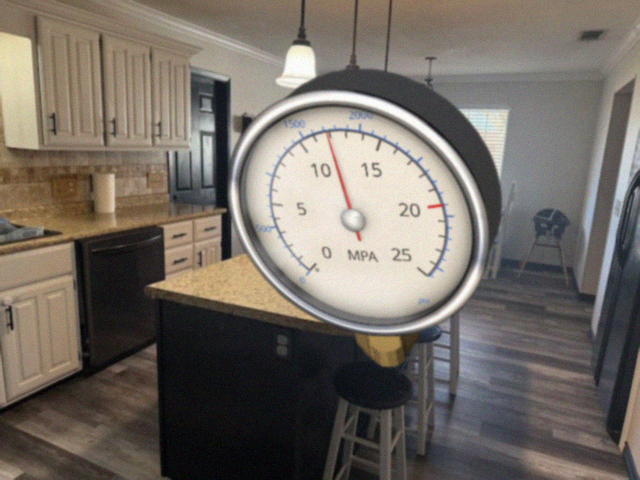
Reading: 12; MPa
